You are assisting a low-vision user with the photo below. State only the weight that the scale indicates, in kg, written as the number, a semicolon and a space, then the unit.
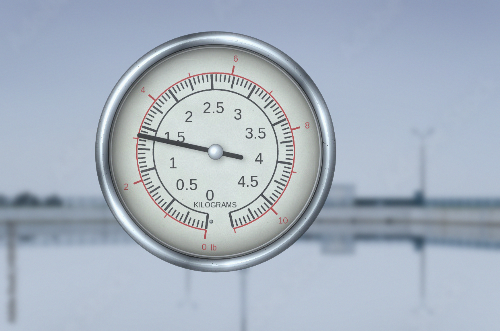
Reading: 1.4; kg
